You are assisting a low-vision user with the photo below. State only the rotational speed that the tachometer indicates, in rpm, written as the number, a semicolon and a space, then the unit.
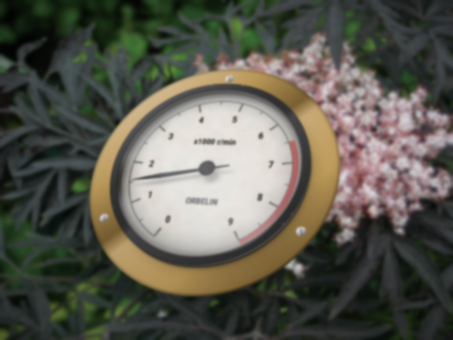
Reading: 1500; rpm
